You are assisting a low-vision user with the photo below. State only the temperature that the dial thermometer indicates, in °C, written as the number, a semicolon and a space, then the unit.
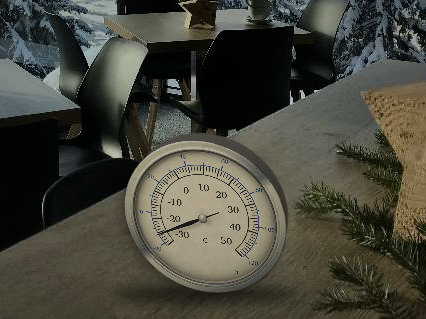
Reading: -25; °C
